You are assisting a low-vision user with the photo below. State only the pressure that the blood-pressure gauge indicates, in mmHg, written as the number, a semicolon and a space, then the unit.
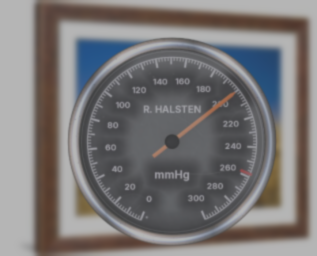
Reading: 200; mmHg
